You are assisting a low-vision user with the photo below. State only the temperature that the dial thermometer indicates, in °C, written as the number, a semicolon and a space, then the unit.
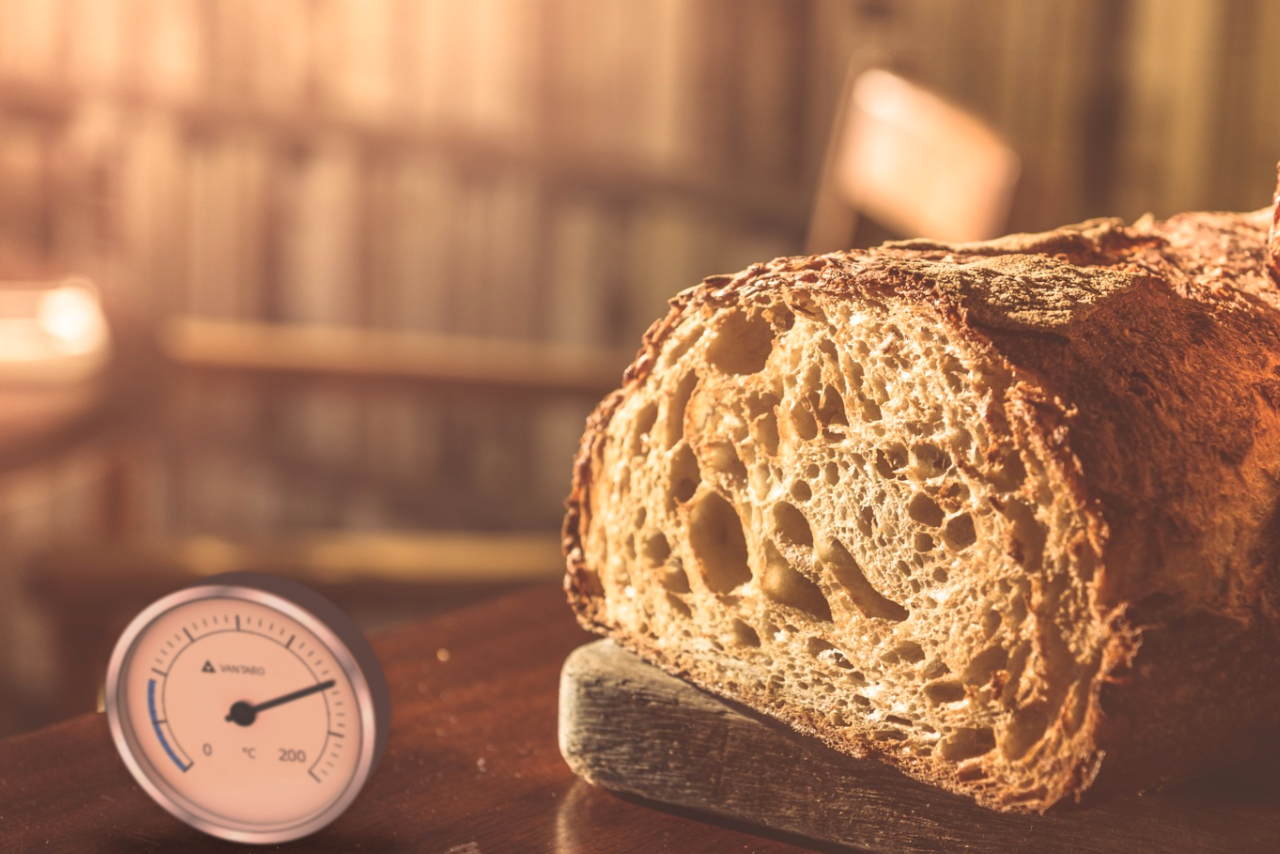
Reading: 150; °C
